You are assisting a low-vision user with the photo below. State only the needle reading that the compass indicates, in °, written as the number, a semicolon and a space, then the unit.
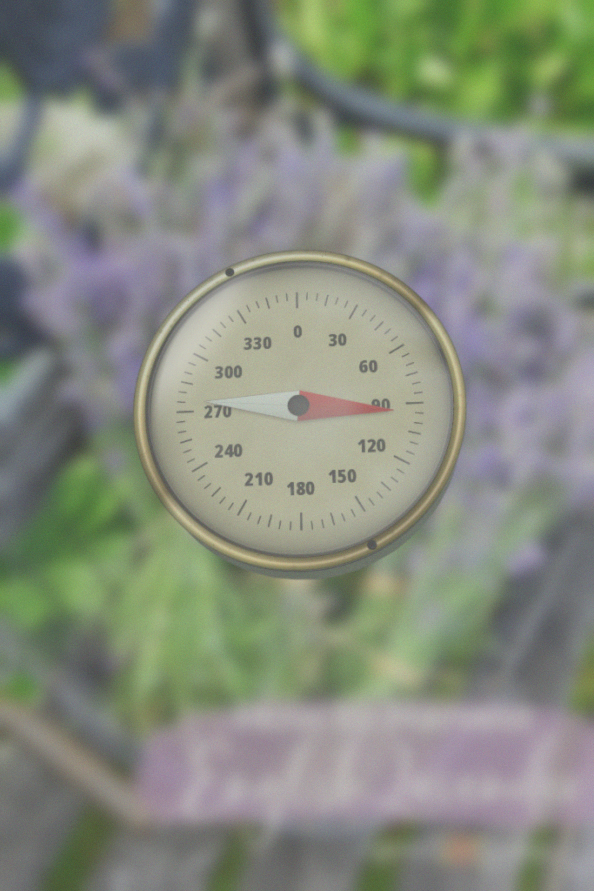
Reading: 95; °
